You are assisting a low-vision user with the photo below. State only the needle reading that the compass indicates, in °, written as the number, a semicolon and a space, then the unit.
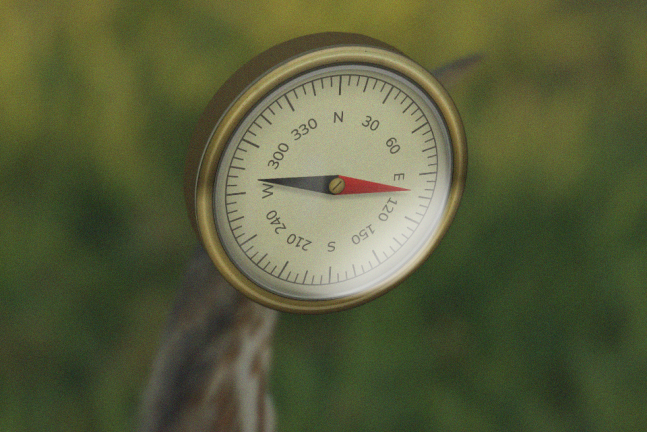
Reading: 100; °
